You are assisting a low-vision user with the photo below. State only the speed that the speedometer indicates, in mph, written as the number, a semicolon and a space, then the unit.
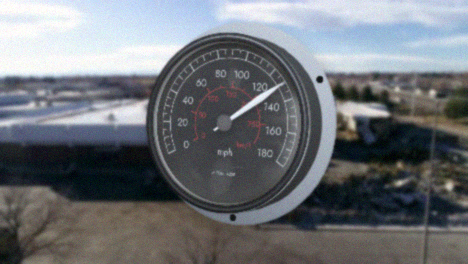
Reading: 130; mph
